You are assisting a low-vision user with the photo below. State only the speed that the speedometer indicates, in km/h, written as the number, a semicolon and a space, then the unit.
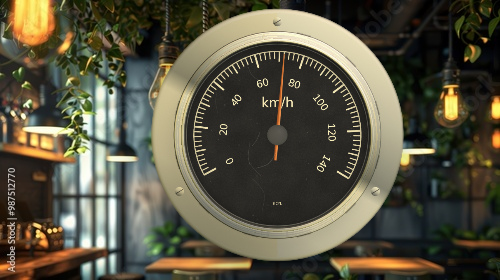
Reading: 72; km/h
